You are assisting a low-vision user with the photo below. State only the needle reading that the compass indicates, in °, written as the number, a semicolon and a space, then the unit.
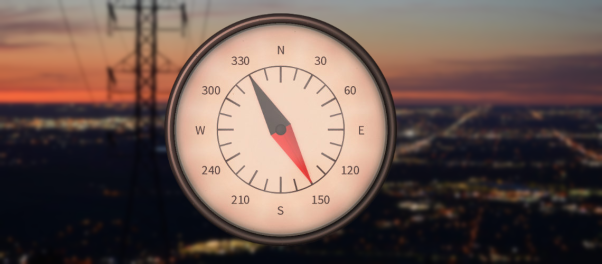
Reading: 150; °
